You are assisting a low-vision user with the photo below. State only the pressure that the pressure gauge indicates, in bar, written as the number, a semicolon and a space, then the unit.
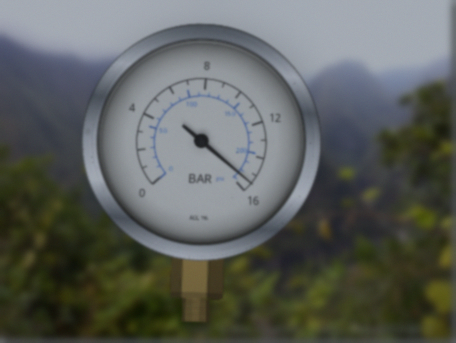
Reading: 15.5; bar
